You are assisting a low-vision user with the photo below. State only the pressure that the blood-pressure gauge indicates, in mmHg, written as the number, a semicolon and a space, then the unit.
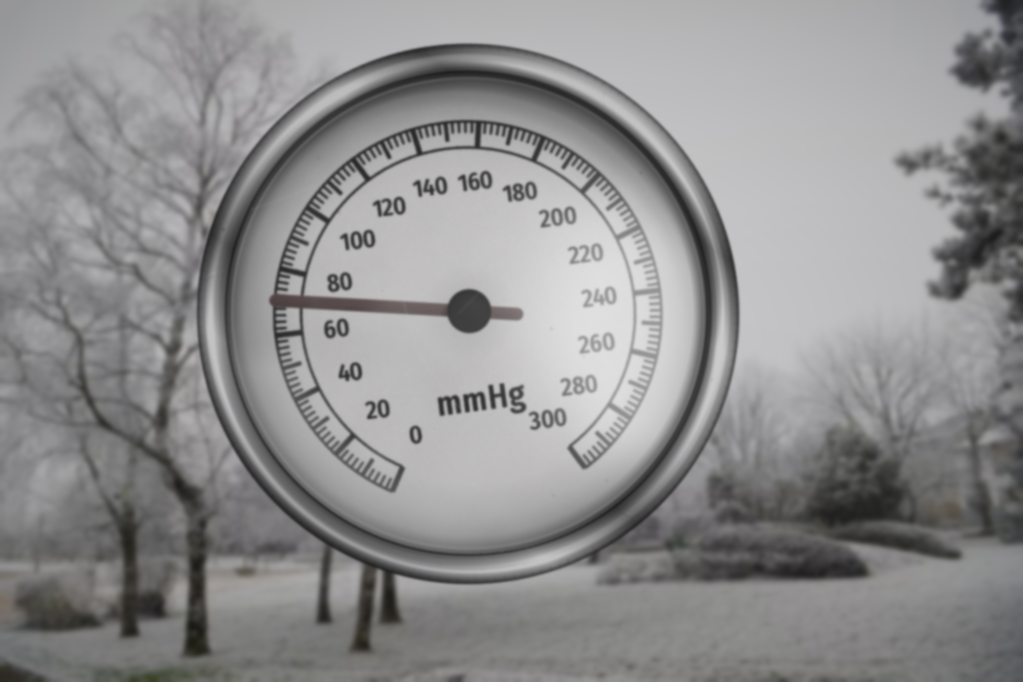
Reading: 70; mmHg
